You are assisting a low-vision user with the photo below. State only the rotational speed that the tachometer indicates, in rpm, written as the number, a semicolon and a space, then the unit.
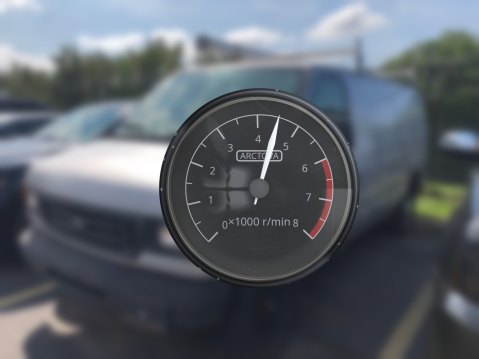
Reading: 4500; rpm
